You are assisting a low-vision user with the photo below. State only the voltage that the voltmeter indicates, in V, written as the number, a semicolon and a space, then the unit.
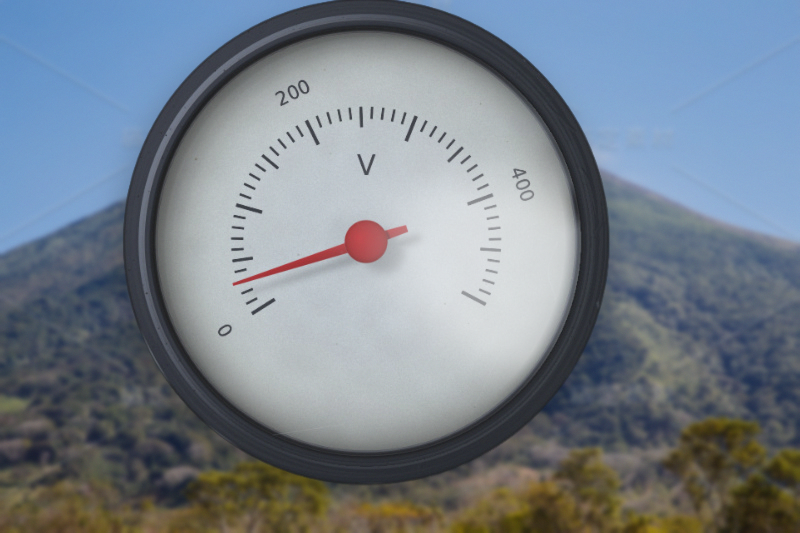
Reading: 30; V
